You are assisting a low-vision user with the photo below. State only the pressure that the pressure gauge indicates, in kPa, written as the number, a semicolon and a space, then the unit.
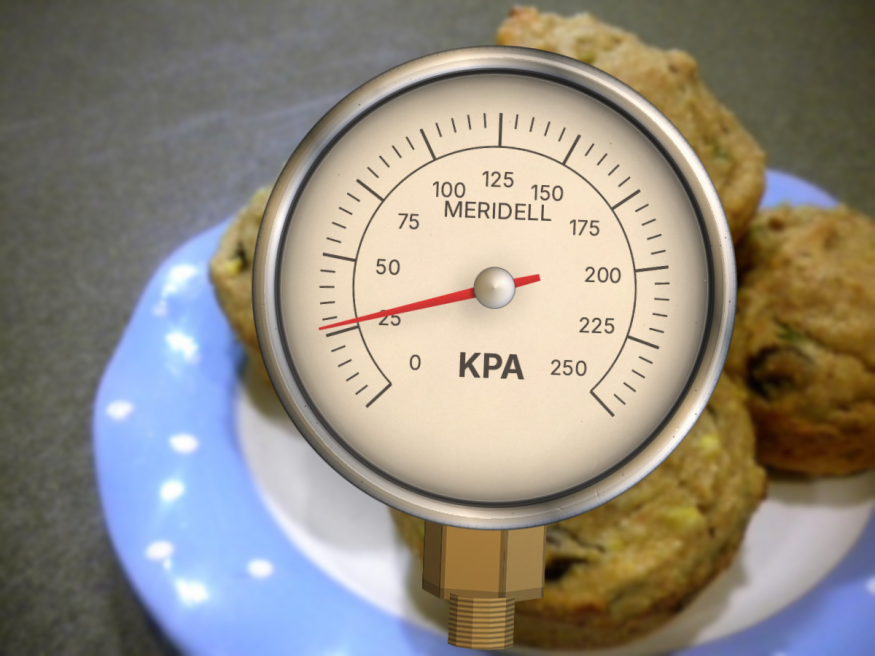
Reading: 27.5; kPa
